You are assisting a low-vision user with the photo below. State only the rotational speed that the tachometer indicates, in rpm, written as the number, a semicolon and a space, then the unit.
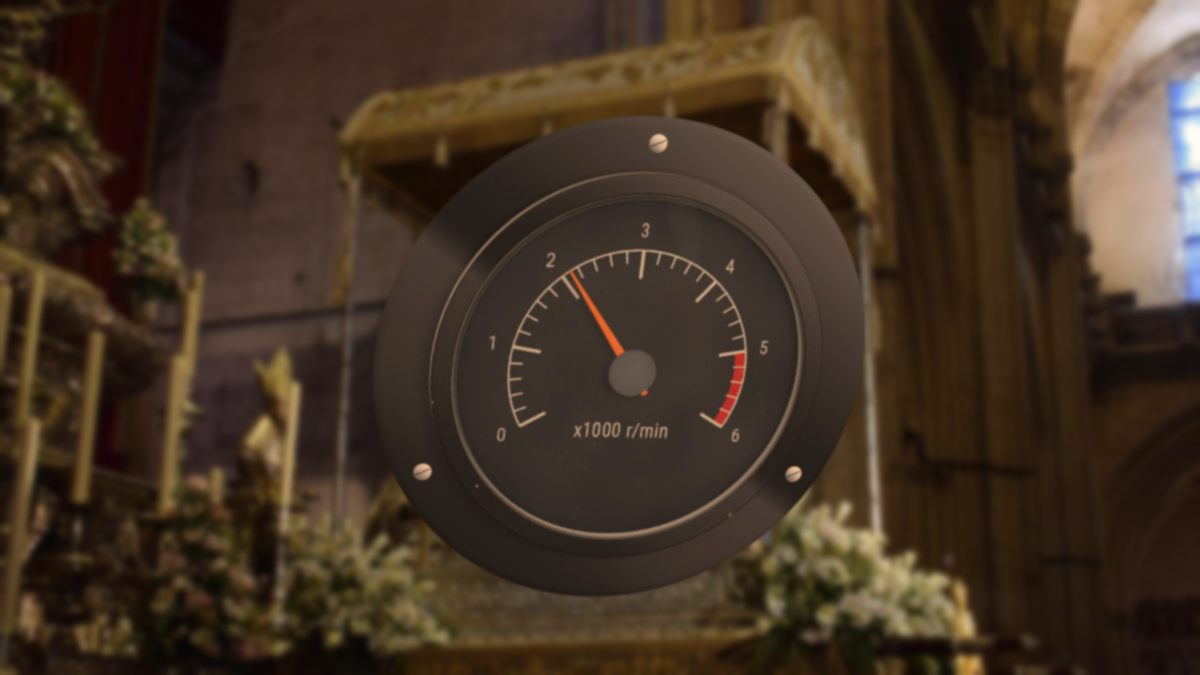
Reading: 2100; rpm
